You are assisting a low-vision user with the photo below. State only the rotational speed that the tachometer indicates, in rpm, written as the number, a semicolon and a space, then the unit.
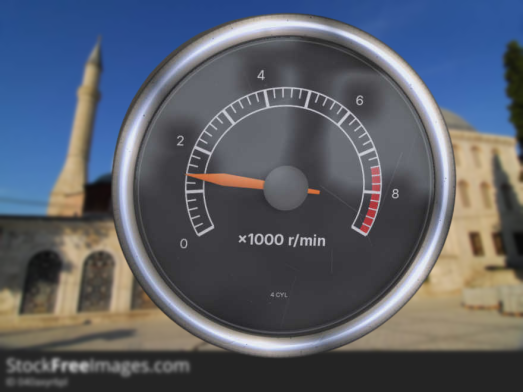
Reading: 1400; rpm
